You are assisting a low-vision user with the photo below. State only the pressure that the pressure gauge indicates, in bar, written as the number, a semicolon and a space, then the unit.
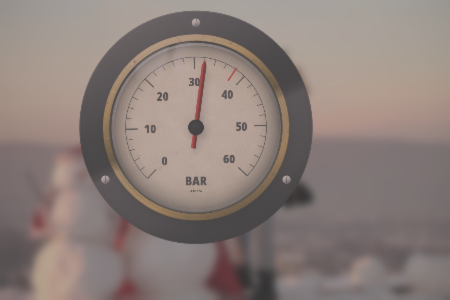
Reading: 32; bar
